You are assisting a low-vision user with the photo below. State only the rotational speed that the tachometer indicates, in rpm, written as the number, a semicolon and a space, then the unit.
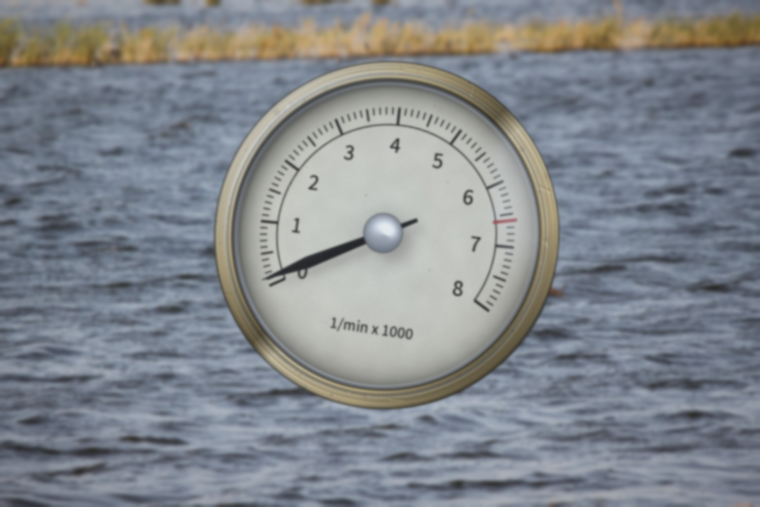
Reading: 100; rpm
